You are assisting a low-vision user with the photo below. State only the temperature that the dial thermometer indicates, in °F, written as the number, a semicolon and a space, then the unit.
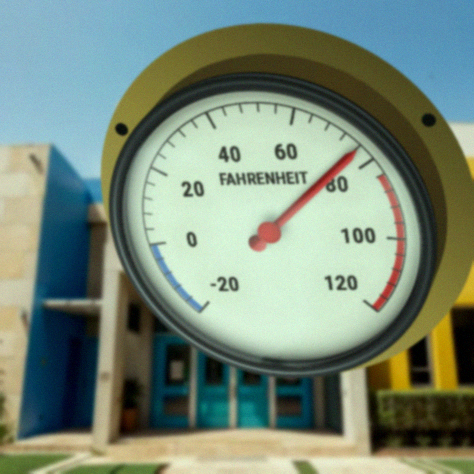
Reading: 76; °F
